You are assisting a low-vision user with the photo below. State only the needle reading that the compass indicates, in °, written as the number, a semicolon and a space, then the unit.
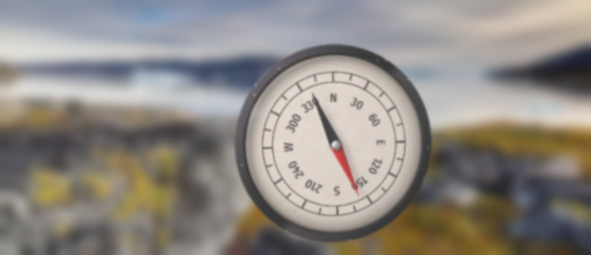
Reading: 157.5; °
